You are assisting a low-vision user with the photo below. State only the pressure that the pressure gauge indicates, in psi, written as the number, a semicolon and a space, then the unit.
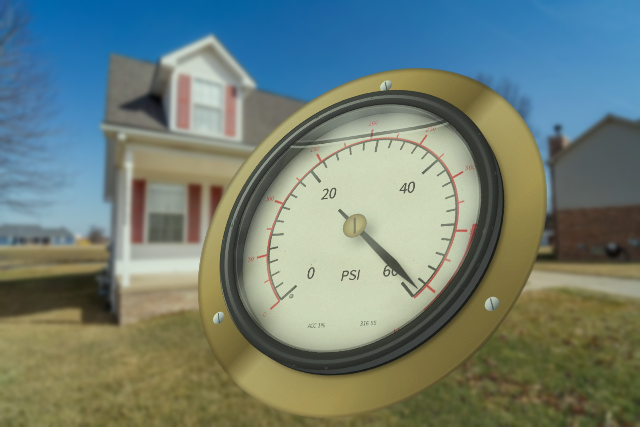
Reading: 59; psi
